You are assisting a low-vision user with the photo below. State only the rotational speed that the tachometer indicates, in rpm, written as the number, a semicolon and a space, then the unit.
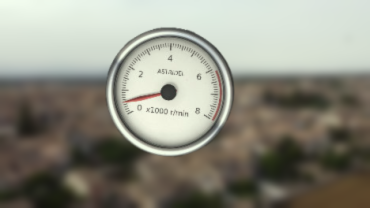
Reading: 500; rpm
